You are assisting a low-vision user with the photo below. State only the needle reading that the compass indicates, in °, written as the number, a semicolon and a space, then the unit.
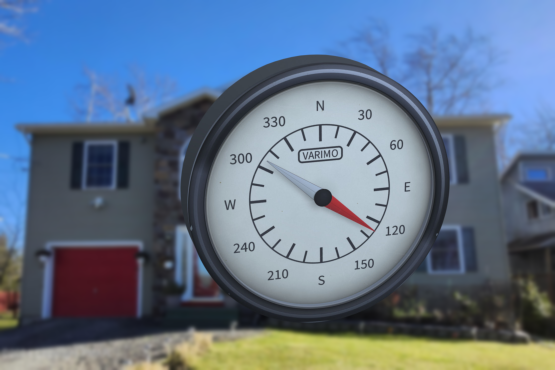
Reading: 127.5; °
